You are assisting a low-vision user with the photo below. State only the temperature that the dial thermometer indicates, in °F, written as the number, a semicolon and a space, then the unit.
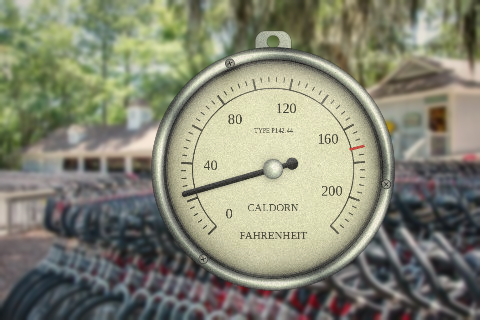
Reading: 24; °F
